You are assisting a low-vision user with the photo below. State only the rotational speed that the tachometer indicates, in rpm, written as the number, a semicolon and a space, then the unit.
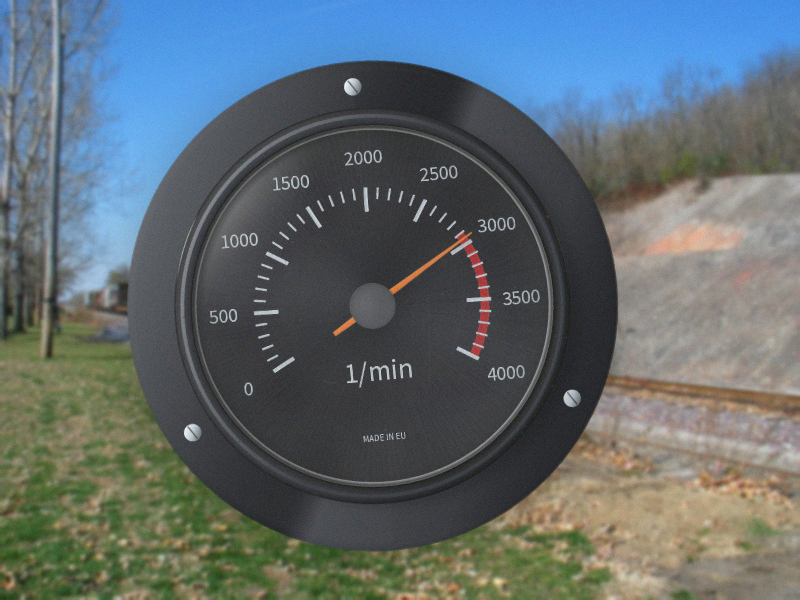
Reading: 2950; rpm
